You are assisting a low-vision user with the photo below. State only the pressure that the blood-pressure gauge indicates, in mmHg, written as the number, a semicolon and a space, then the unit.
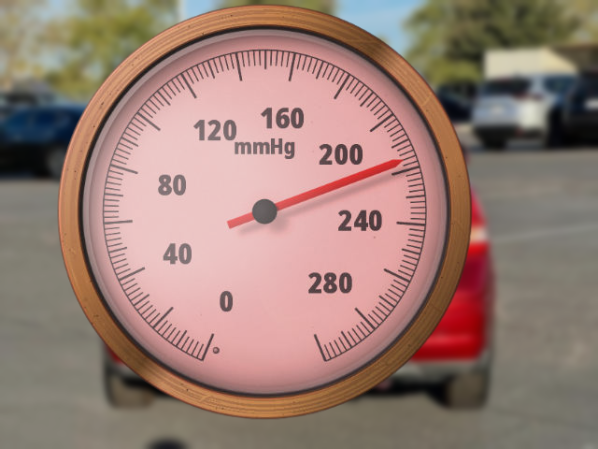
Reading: 216; mmHg
